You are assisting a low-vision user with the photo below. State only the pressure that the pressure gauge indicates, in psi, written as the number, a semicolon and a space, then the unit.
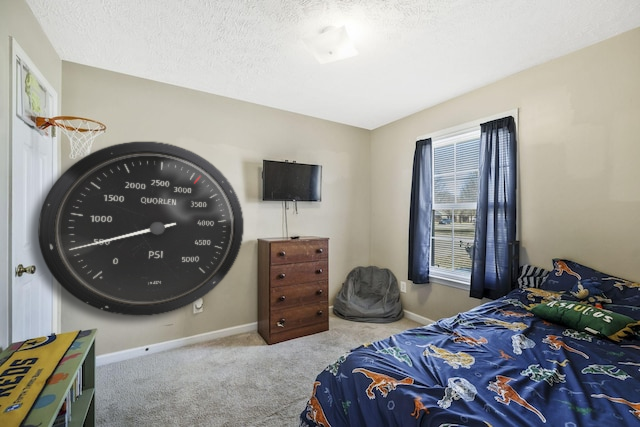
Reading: 500; psi
